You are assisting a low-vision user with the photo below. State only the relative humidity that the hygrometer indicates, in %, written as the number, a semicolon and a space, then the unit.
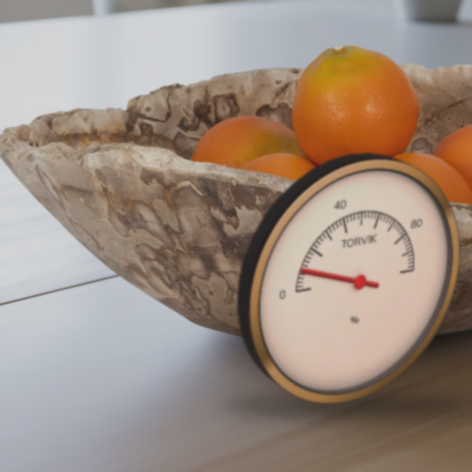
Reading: 10; %
